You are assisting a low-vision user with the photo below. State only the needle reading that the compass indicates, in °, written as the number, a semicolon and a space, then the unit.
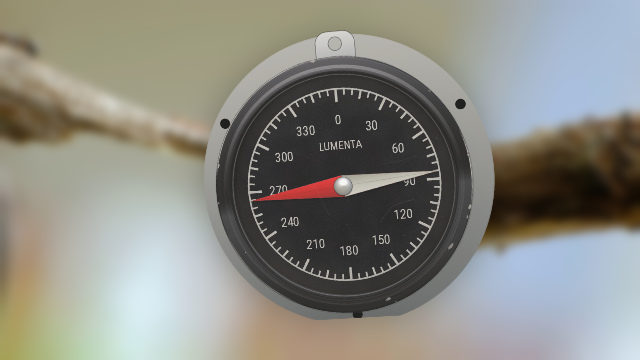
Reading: 265; °
